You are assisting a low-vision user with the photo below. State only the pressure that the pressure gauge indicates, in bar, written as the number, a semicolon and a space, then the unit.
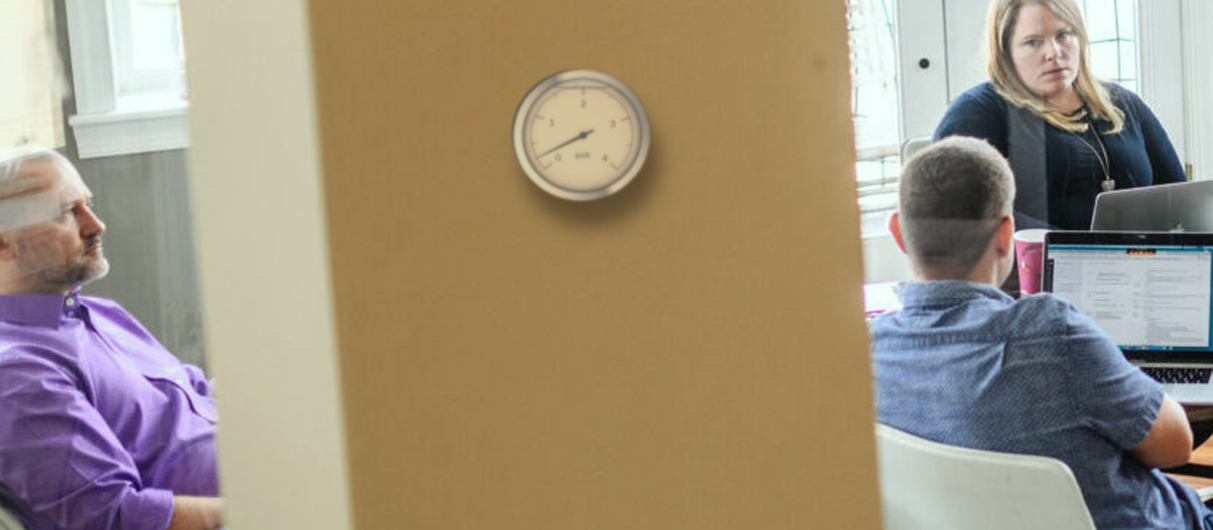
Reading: 0.25; bar
